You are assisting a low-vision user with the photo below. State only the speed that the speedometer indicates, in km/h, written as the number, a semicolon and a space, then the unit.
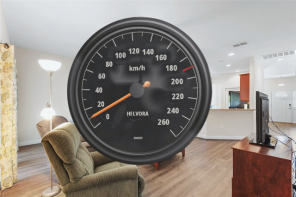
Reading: 10; km/h
